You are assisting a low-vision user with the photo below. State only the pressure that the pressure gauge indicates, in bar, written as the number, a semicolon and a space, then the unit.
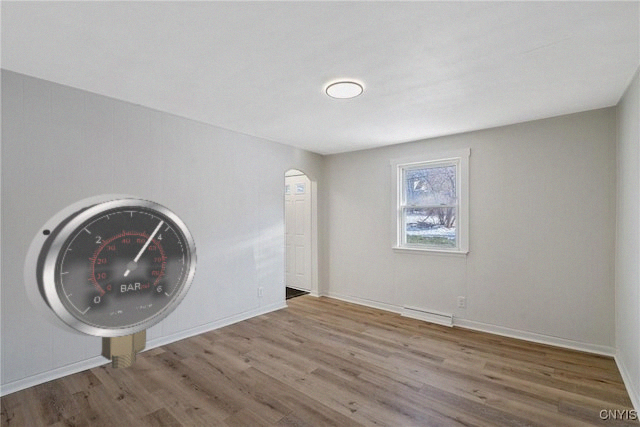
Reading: 3.75; bar
